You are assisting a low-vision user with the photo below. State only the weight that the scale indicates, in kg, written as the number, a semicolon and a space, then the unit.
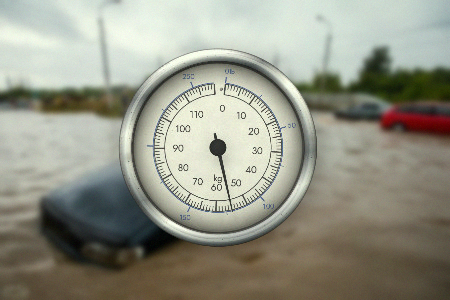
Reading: 55; kg
